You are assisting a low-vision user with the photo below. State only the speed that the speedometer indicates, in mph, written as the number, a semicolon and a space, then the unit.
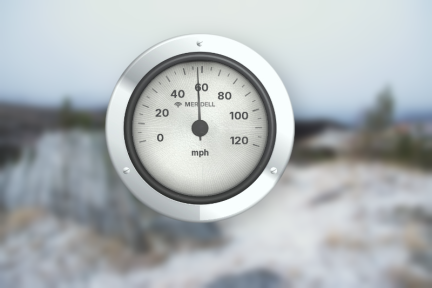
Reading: 57.5; mph
